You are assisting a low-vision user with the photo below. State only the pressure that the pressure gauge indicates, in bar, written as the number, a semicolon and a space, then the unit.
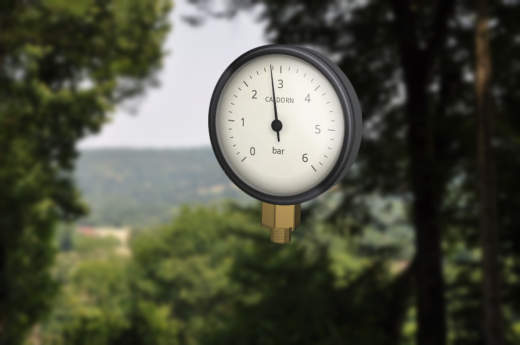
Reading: 2.8; bar
